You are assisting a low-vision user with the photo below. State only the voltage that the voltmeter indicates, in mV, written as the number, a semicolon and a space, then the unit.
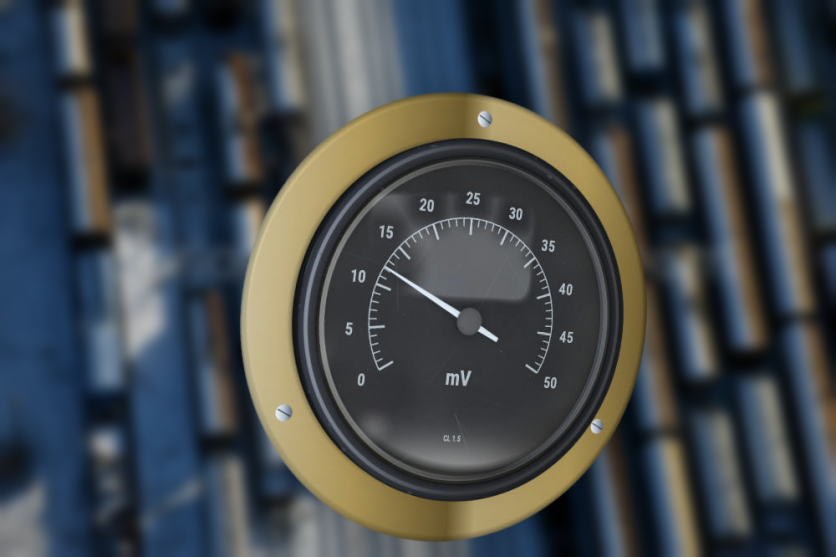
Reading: 12; mV
